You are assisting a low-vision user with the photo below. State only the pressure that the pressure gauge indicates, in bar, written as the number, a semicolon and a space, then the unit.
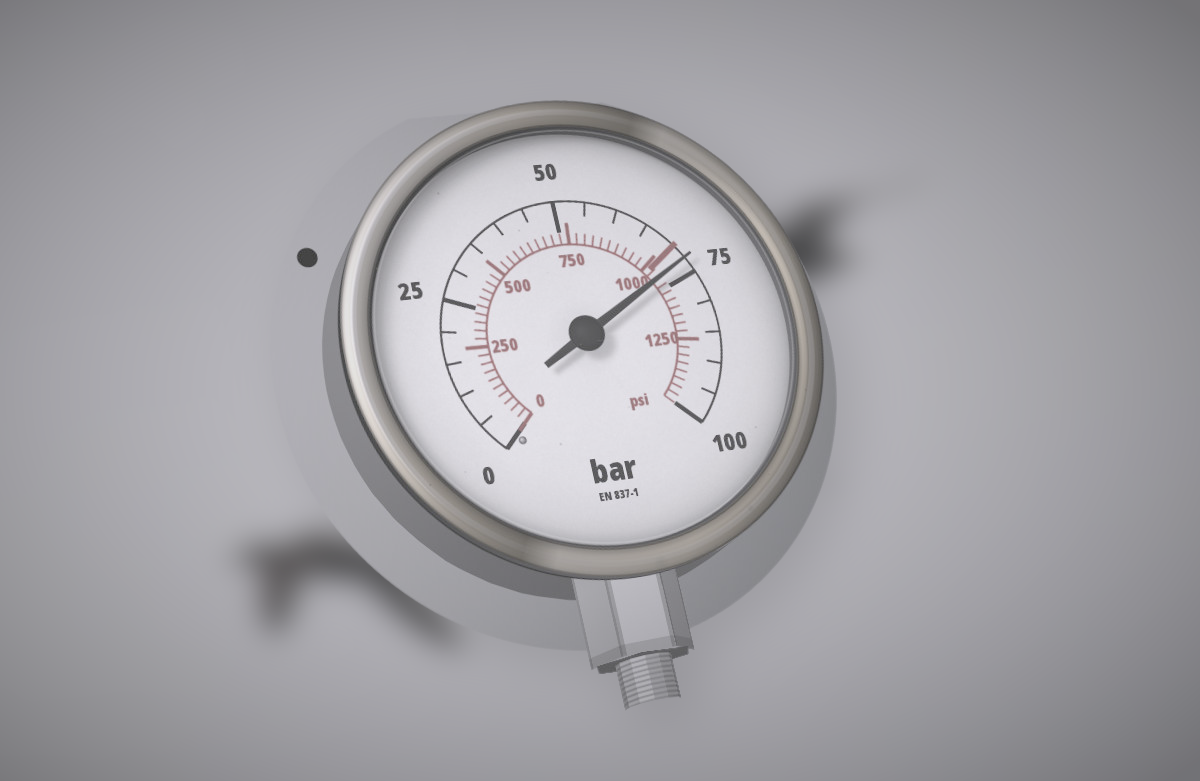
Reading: 72.5; bar
